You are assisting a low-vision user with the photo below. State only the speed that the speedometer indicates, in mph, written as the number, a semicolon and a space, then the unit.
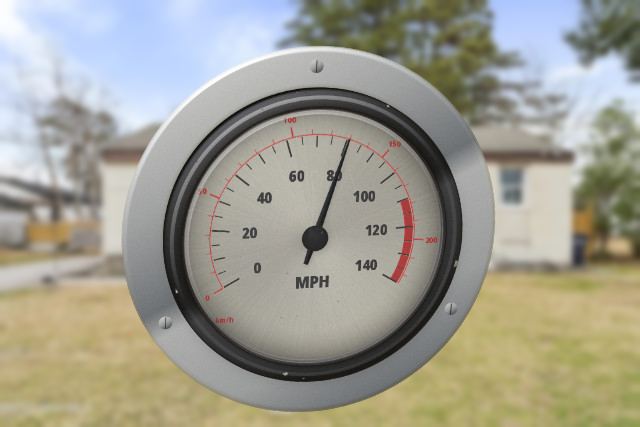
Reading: 80; mph
